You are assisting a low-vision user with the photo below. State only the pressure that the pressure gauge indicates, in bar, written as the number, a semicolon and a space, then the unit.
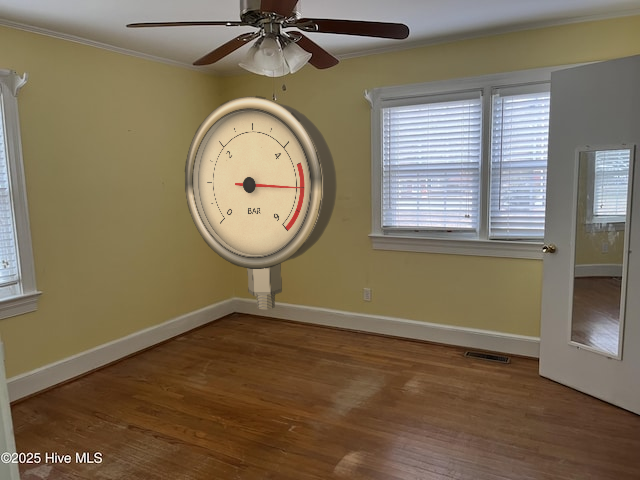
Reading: 5; bar
